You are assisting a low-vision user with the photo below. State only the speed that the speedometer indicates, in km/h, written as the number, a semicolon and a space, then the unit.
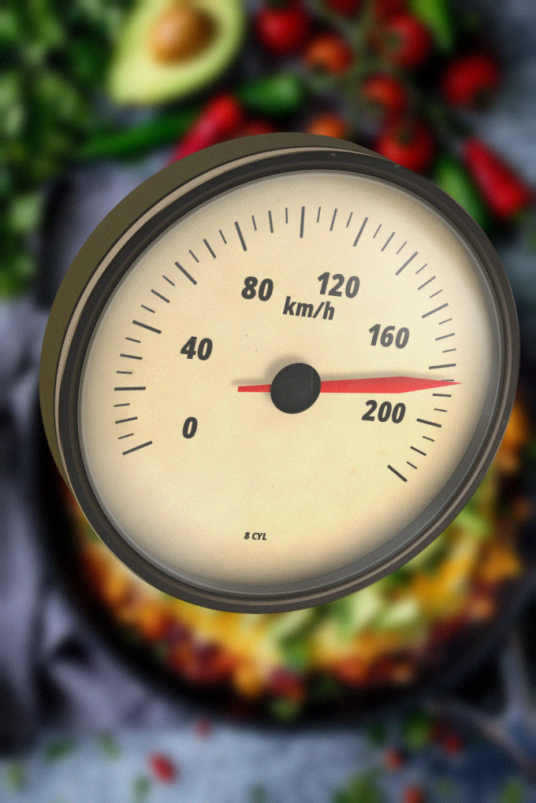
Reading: 185; km/h
